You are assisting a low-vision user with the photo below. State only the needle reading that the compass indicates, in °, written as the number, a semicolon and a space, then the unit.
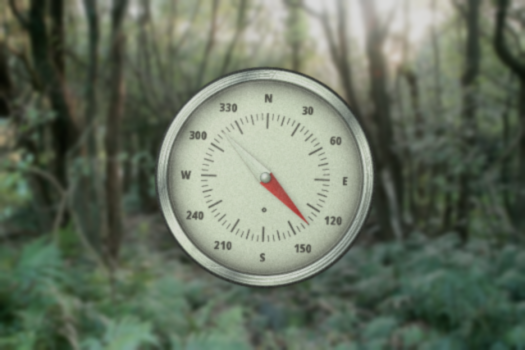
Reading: 135; °
